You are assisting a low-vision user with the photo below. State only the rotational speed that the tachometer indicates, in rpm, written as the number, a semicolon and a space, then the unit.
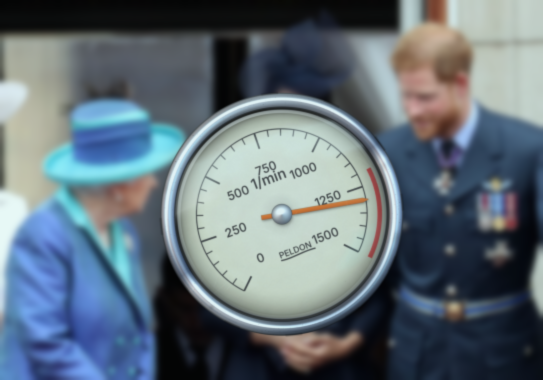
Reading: 1300; rpm
